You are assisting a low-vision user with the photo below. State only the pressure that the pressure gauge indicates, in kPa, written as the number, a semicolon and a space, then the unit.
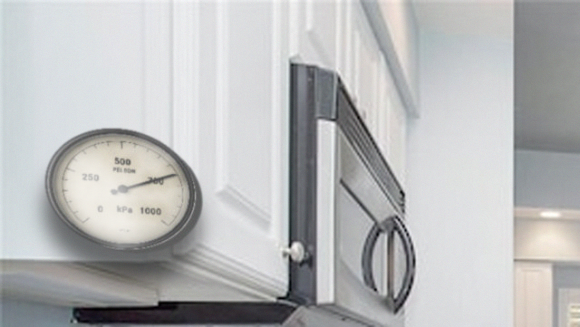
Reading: 750; kPa
